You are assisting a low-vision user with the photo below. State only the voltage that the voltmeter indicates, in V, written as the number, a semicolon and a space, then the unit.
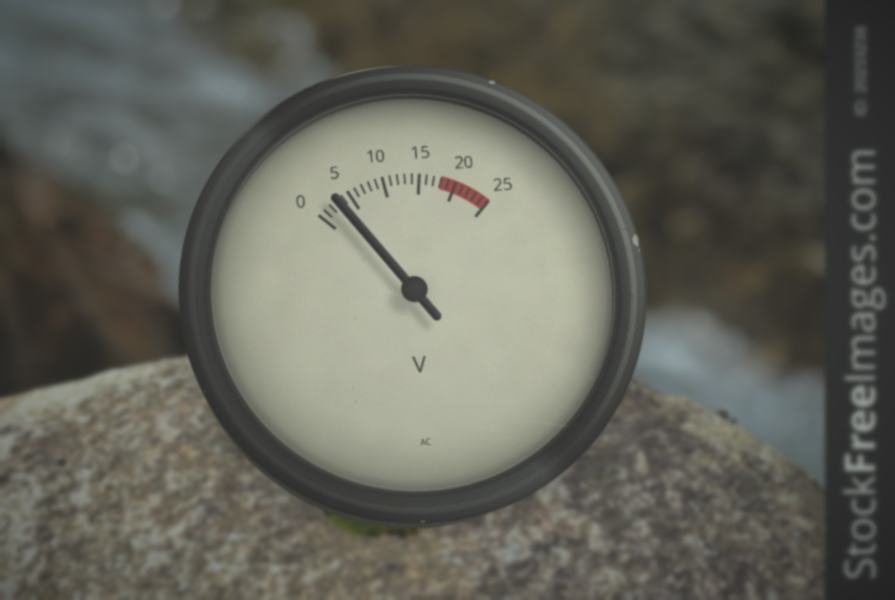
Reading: 3; V
